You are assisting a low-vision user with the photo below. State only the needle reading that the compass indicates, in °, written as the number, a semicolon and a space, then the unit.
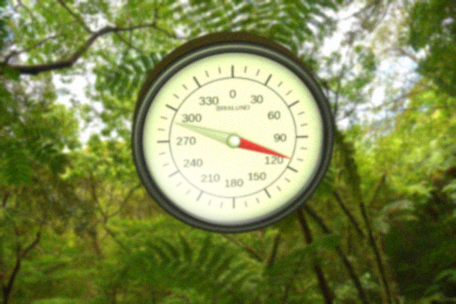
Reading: 110; °
